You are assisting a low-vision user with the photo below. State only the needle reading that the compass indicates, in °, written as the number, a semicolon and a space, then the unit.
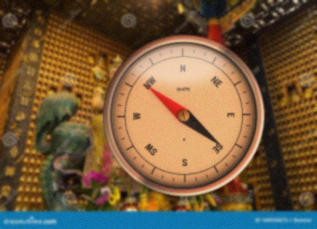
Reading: 310; °
